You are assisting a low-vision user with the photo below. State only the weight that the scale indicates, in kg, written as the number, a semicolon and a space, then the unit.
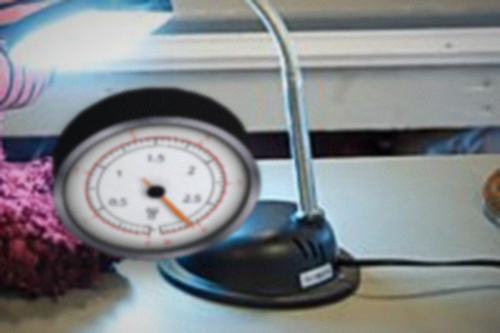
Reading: 2.75; kg
